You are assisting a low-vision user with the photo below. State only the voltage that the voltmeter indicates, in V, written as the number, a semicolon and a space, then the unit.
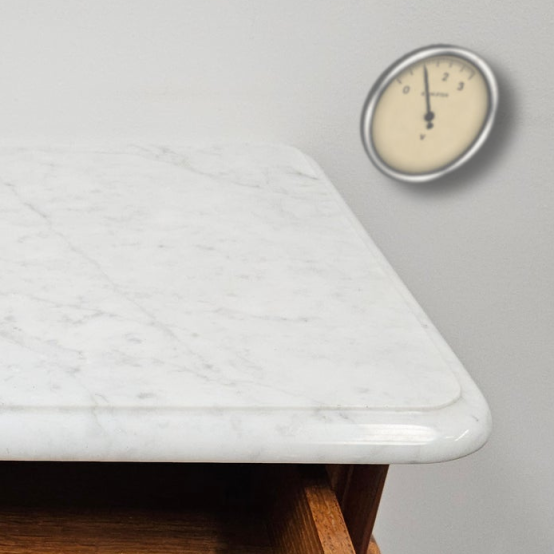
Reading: 1; V
